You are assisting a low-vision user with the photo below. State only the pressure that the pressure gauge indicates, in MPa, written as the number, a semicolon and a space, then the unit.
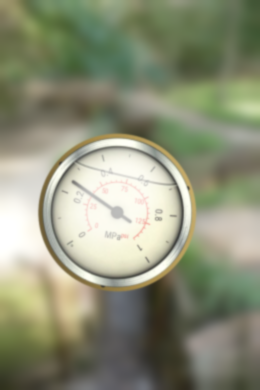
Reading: 0.25; MPa
